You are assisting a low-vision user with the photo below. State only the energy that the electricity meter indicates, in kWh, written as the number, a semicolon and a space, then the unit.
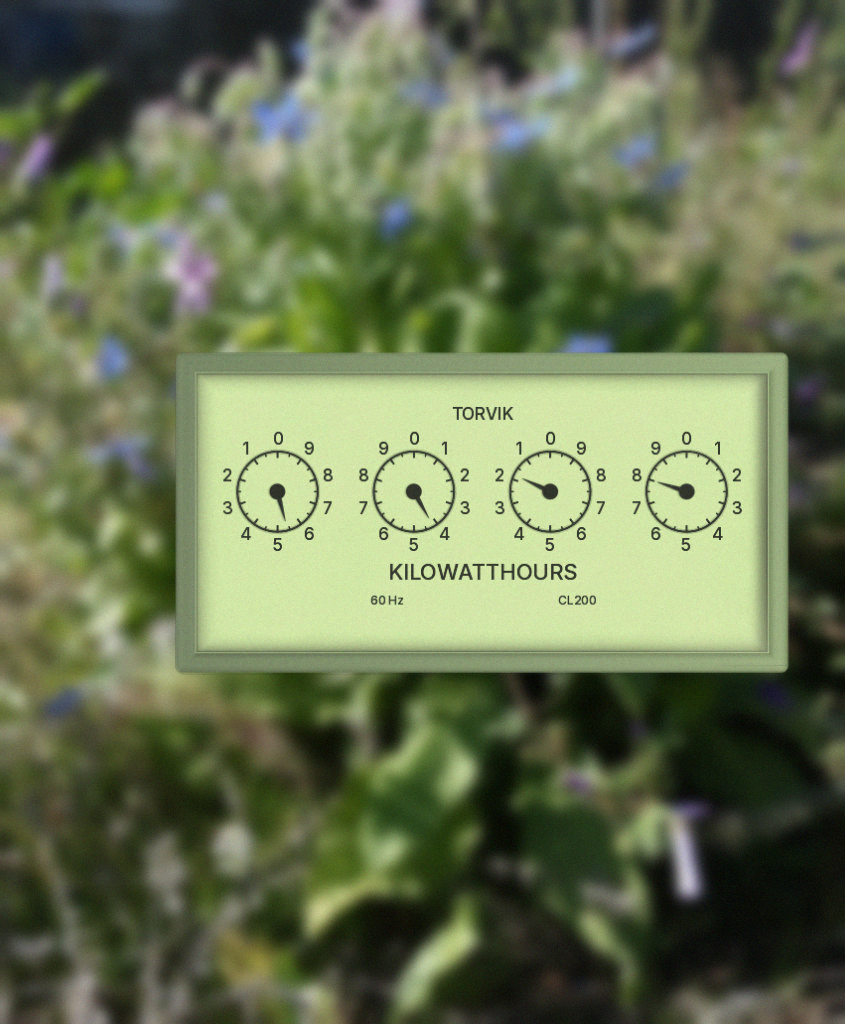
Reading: 5418; kWh
